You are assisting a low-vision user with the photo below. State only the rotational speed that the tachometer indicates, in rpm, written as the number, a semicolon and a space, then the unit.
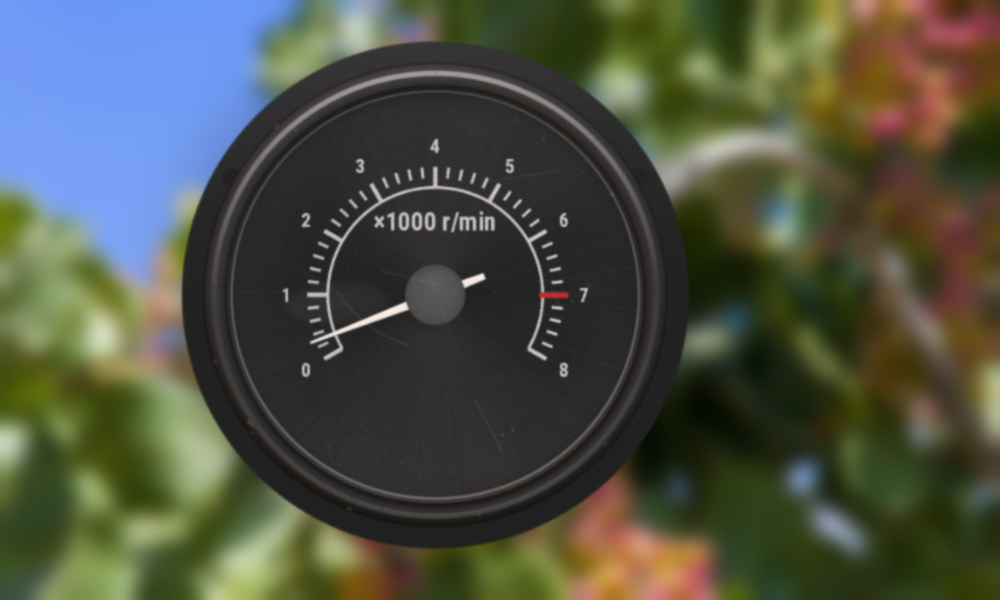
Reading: 300; rpm
